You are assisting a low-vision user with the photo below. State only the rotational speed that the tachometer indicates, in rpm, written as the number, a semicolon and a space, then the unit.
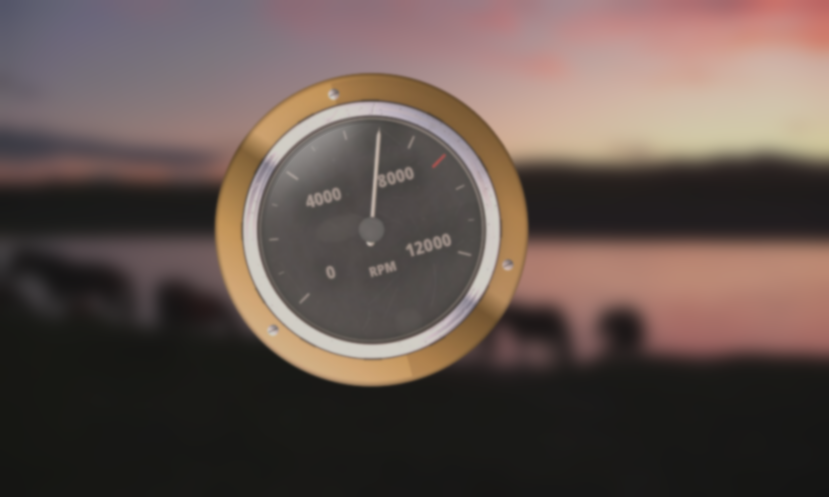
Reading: 7000; rpm
